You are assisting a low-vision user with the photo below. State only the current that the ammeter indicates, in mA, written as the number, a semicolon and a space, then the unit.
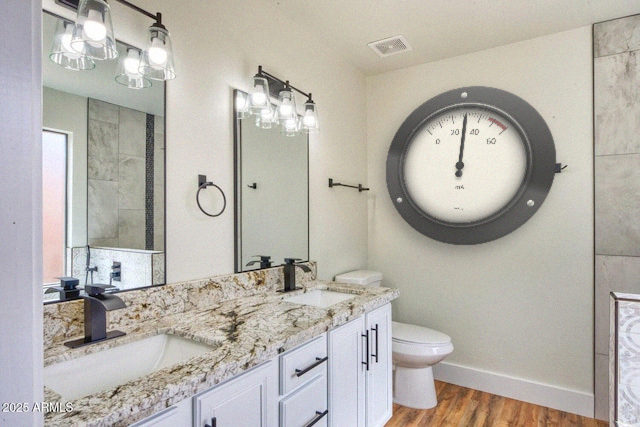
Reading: 30; mA
